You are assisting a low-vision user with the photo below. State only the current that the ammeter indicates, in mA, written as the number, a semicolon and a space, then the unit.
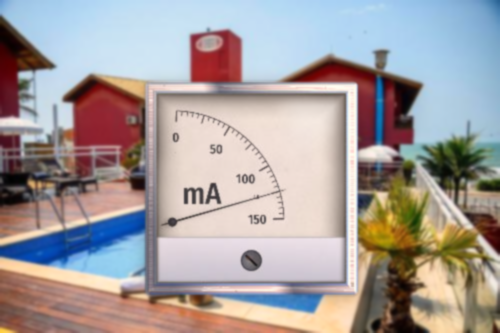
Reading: 125; mA
